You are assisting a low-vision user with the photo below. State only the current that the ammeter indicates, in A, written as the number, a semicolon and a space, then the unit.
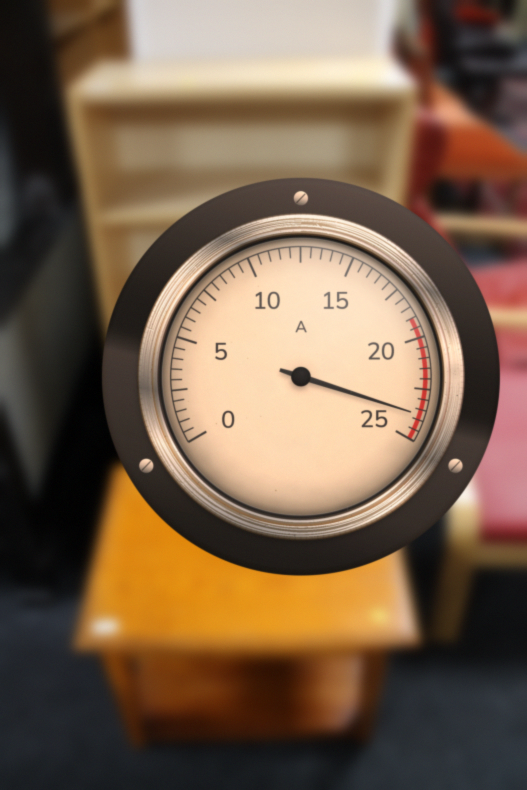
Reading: 23.75; A
